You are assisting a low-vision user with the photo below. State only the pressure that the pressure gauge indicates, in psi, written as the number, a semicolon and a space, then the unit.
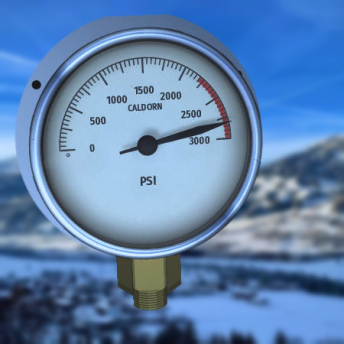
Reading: 2800; psi
